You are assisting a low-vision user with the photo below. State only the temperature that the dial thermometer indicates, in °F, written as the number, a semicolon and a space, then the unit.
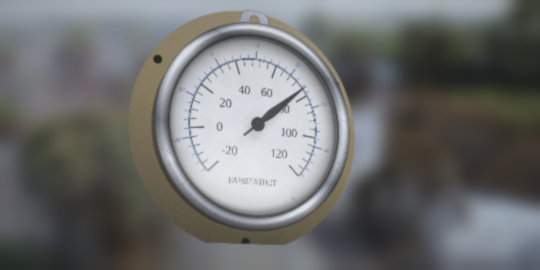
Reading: 76; °F
